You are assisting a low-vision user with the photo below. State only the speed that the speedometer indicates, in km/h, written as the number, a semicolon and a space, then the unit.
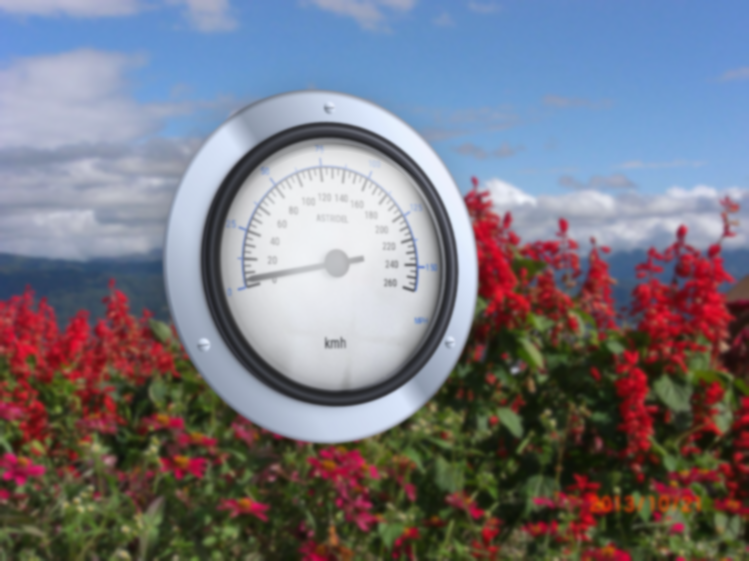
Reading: 5; km/h
